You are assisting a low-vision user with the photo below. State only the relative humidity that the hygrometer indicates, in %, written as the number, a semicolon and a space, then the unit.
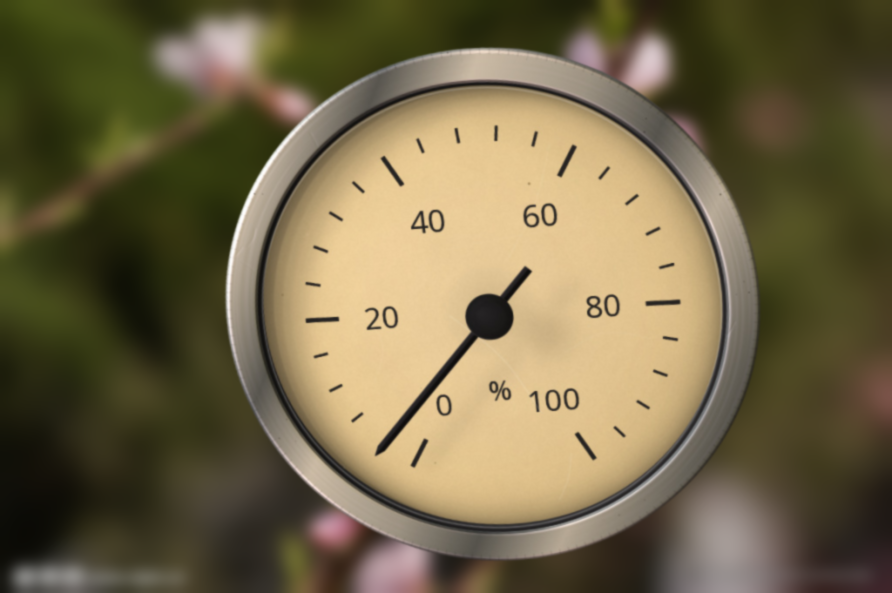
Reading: 4; %
